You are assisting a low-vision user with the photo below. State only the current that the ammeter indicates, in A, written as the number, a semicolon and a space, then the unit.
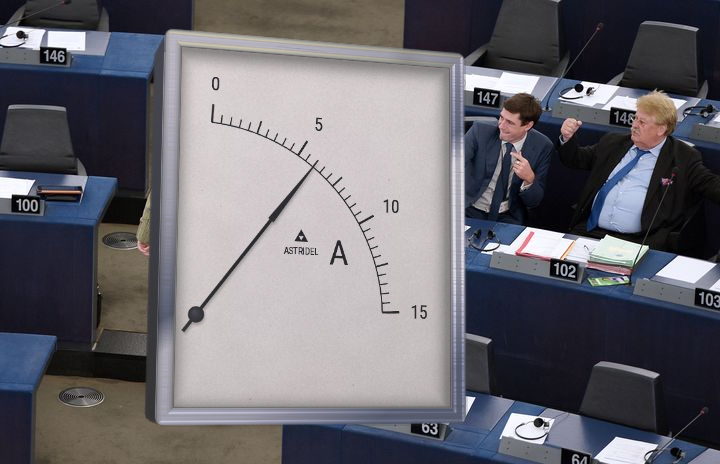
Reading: 6; A
